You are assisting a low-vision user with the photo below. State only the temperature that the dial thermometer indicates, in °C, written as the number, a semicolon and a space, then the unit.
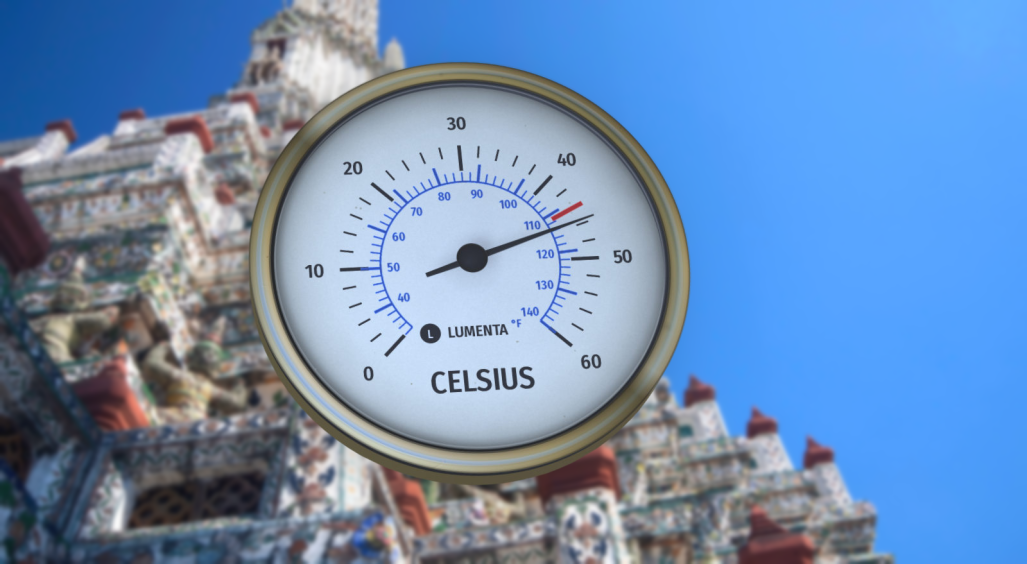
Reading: 46; °C
